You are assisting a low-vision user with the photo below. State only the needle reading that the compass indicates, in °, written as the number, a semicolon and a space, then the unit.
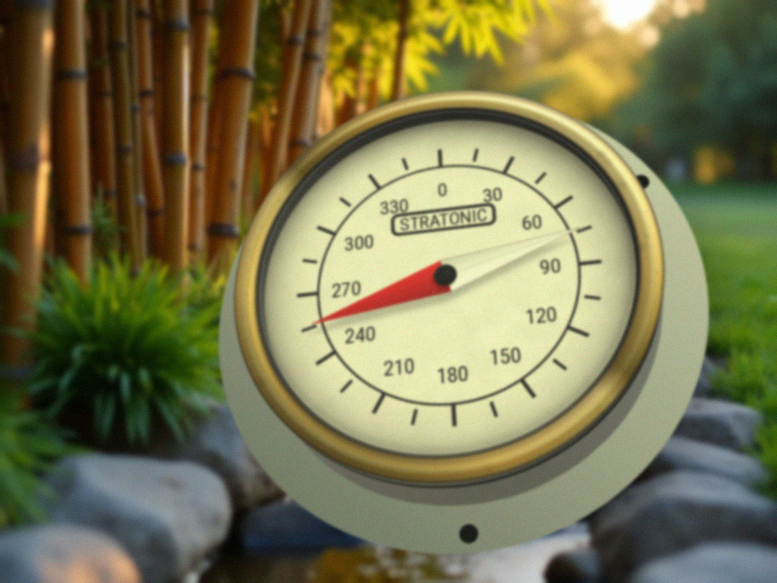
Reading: 255; °
